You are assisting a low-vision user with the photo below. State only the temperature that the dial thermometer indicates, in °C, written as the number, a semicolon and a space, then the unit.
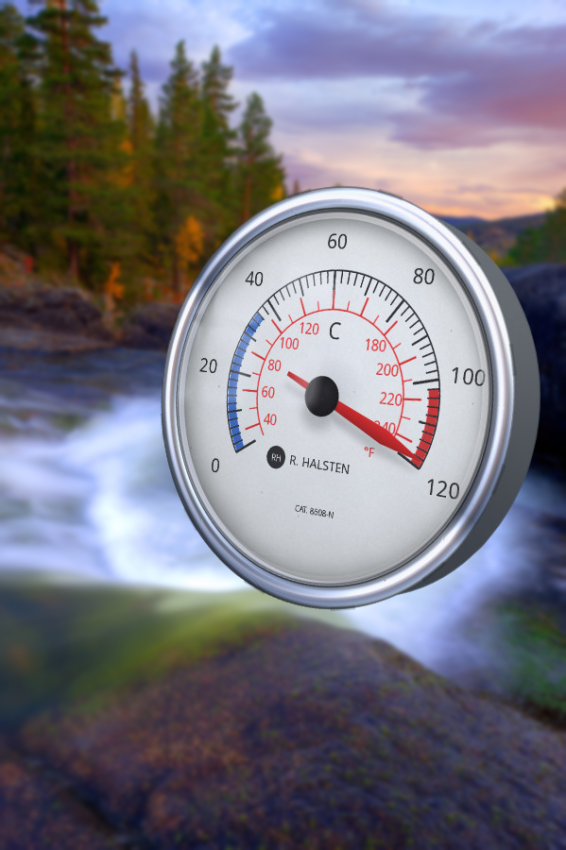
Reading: 118; °C
